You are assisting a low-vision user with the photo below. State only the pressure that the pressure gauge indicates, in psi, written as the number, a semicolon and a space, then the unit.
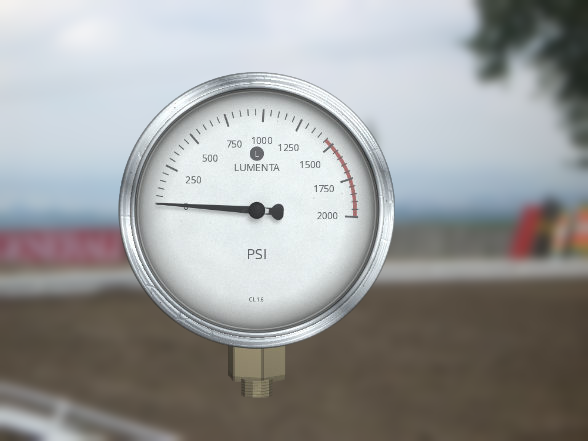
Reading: 0; psi
